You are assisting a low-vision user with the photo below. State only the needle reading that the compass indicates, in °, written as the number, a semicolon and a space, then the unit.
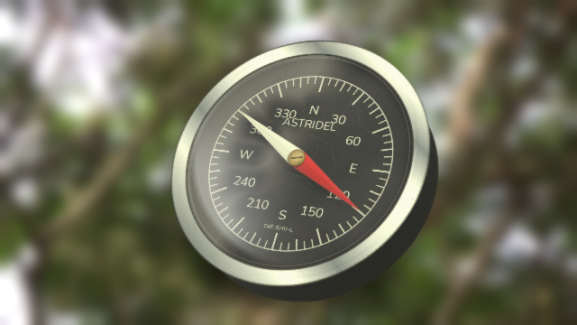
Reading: 120; °
